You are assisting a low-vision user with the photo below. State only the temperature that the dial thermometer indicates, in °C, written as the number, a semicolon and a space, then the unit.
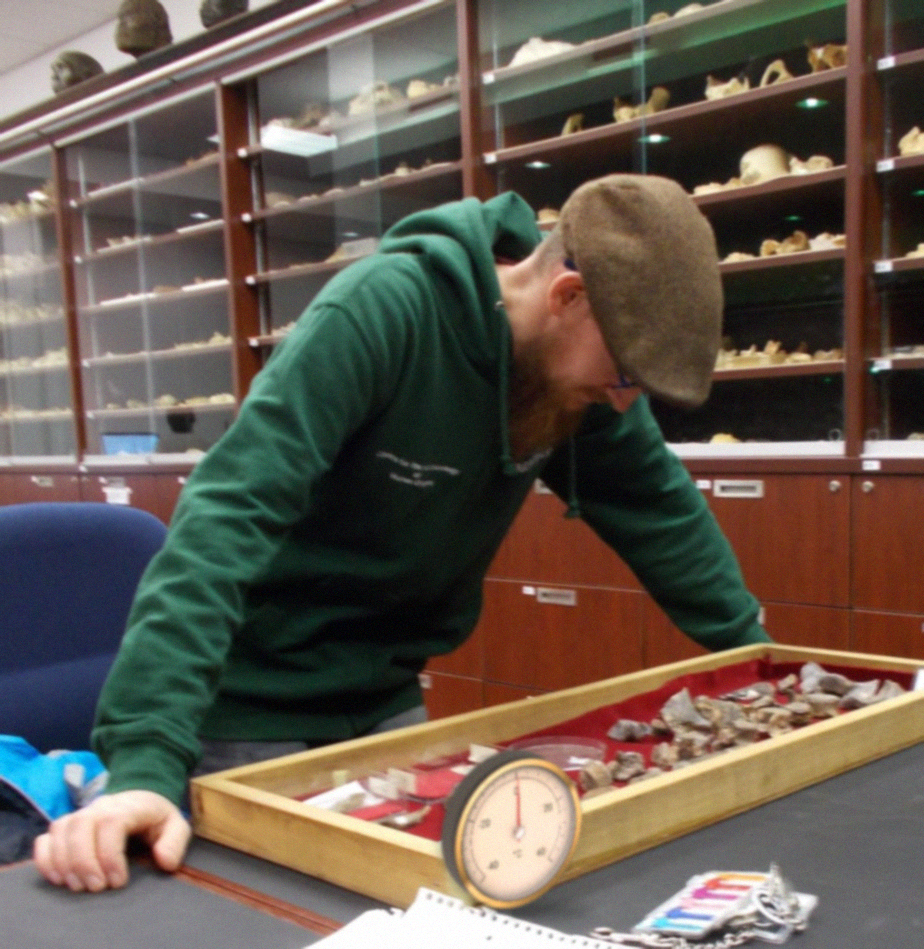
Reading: 0; °C
